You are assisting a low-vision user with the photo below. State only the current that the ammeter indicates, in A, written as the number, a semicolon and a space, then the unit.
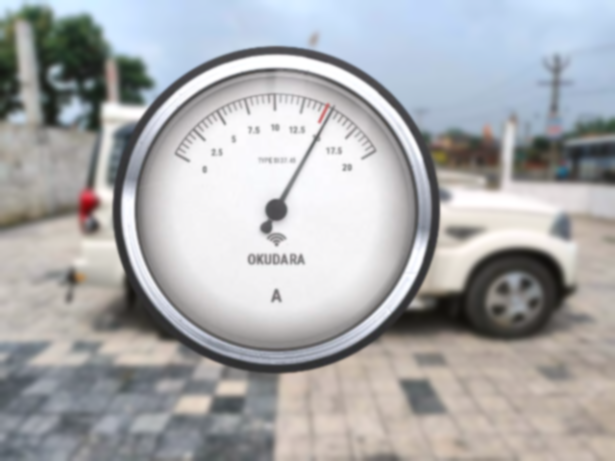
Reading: 15; A
